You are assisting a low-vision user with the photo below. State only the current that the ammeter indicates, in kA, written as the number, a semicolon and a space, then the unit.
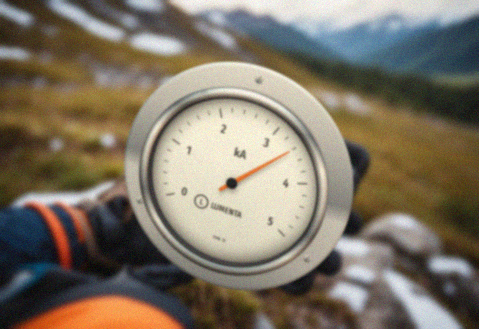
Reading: 3.4; kA
